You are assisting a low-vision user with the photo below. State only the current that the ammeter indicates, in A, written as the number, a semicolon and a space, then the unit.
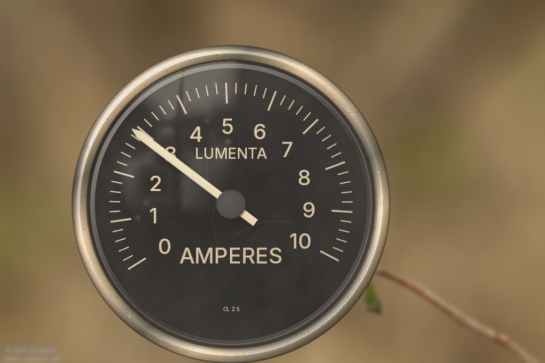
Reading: 2.9; A
